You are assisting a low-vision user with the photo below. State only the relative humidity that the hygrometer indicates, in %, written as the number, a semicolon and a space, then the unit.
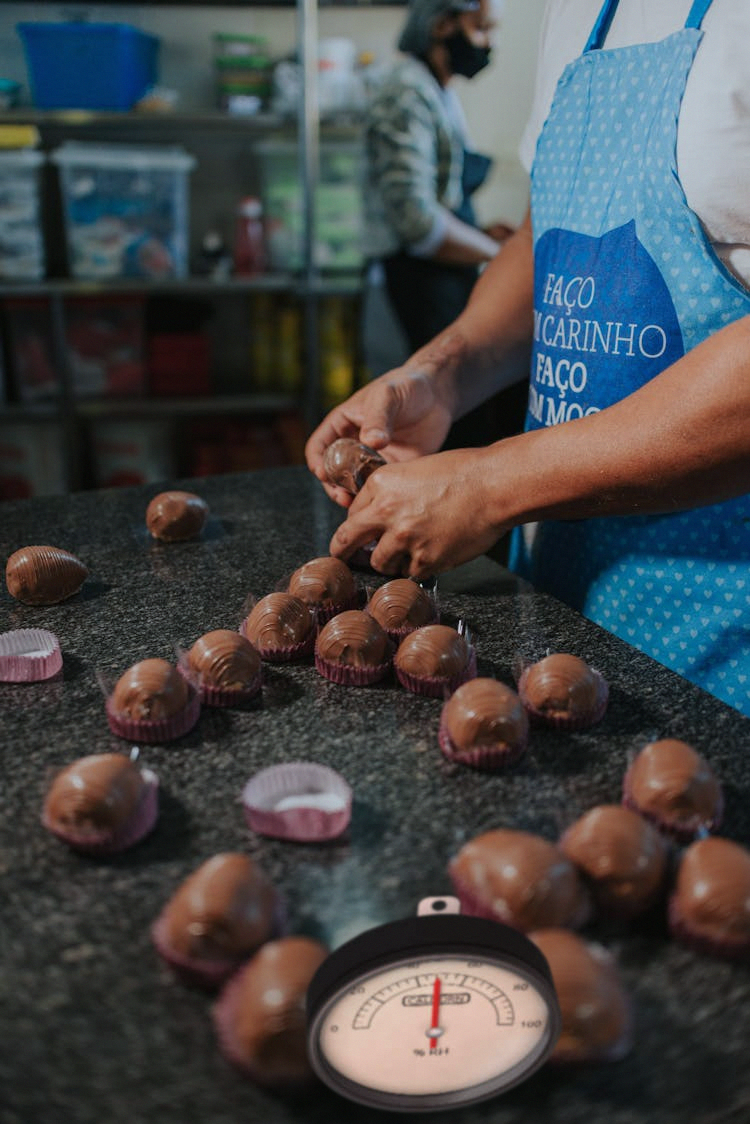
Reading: 48; %
